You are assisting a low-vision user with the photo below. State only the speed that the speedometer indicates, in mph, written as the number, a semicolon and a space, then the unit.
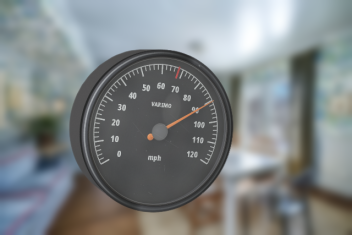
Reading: 90; mph
